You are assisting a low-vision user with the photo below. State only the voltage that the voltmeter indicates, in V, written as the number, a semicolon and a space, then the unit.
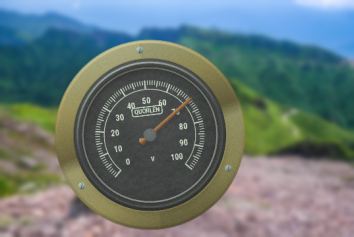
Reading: 70; V
